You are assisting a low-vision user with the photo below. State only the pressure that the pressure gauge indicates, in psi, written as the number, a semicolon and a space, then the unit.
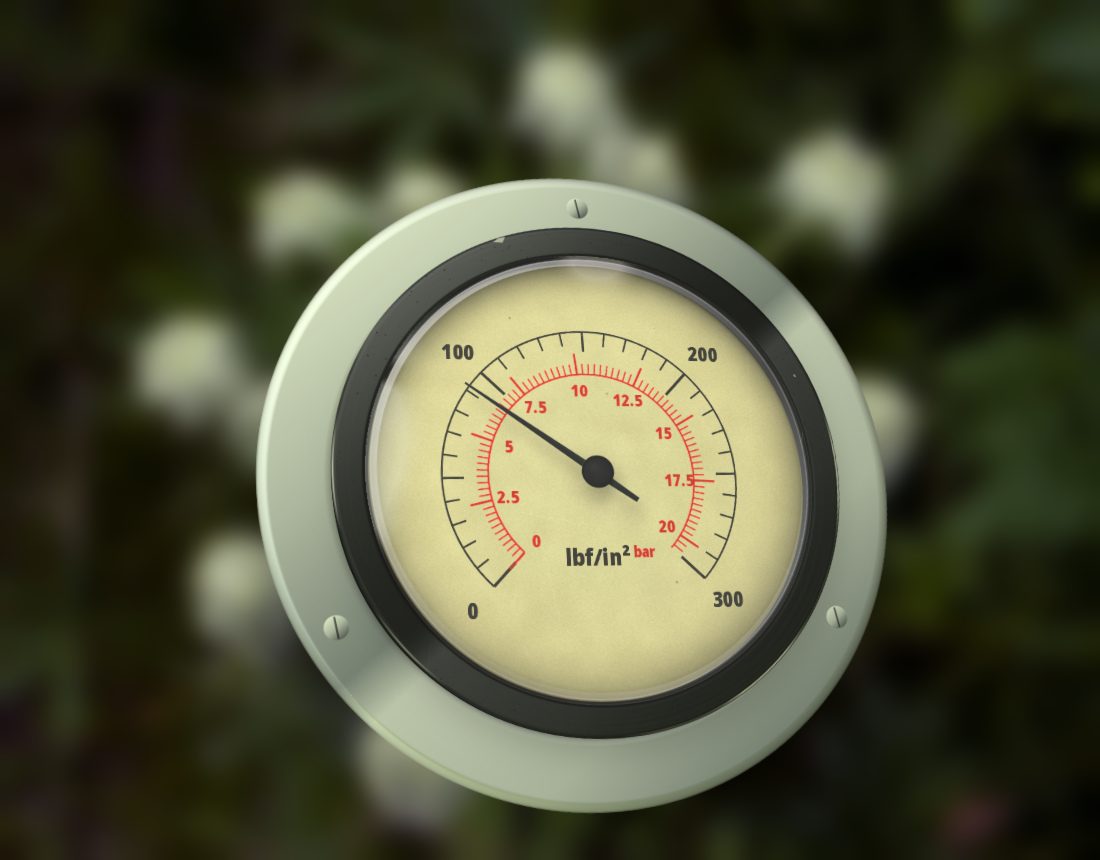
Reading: 90; psi
